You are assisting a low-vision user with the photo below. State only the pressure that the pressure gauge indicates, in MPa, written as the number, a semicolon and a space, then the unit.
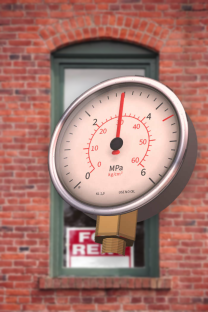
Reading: 3; MPa
